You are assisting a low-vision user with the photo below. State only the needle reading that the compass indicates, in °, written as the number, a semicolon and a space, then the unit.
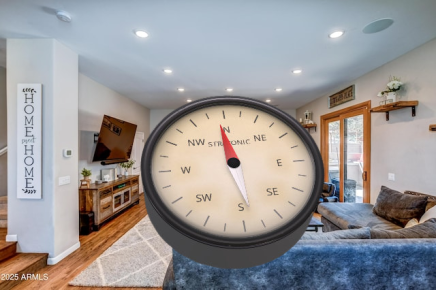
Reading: 352.5; °
